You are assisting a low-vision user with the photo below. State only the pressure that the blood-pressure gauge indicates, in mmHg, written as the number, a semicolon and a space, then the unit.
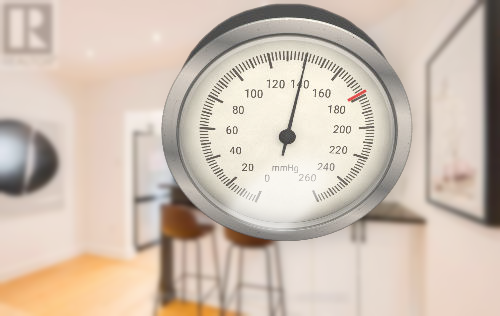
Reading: 140; mmHg
